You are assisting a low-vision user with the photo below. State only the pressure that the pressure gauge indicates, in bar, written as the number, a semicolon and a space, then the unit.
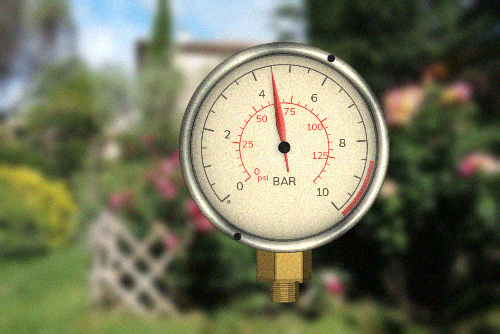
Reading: 4.5; bar
